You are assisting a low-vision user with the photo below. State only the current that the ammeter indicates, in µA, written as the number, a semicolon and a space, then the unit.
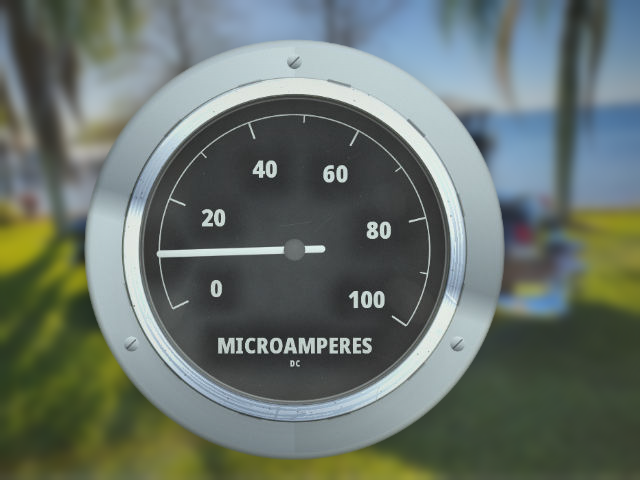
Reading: 10; µA
